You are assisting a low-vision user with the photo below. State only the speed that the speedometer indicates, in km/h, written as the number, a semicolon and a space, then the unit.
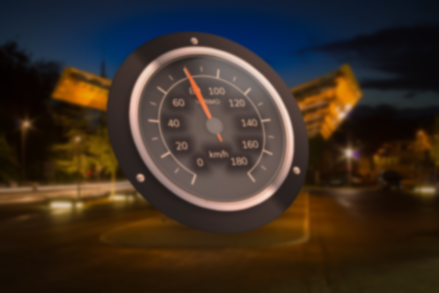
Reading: 80; km/h
